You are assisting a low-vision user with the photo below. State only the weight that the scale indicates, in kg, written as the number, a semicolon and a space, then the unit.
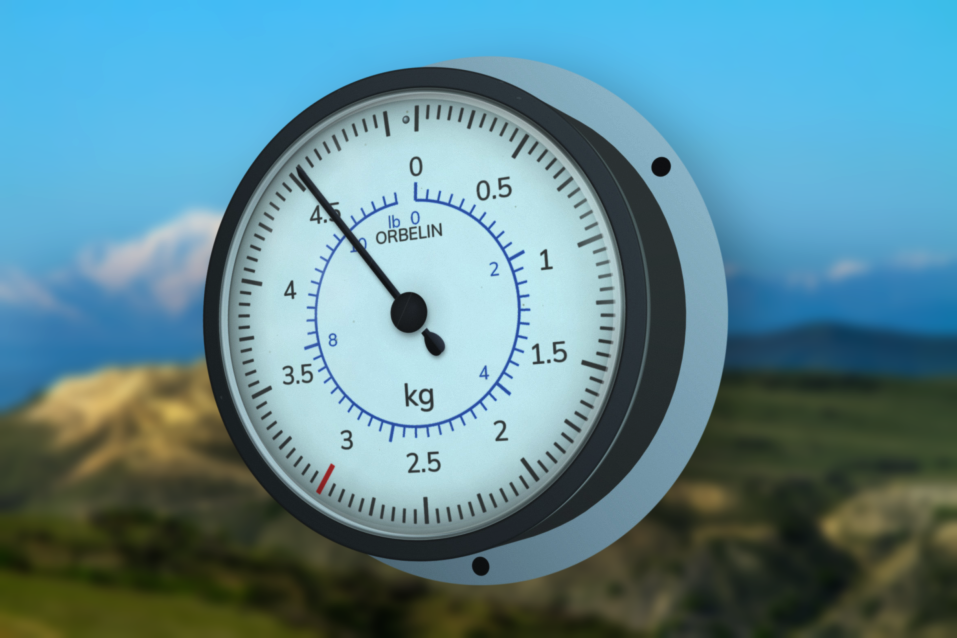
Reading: 4.55; kg
